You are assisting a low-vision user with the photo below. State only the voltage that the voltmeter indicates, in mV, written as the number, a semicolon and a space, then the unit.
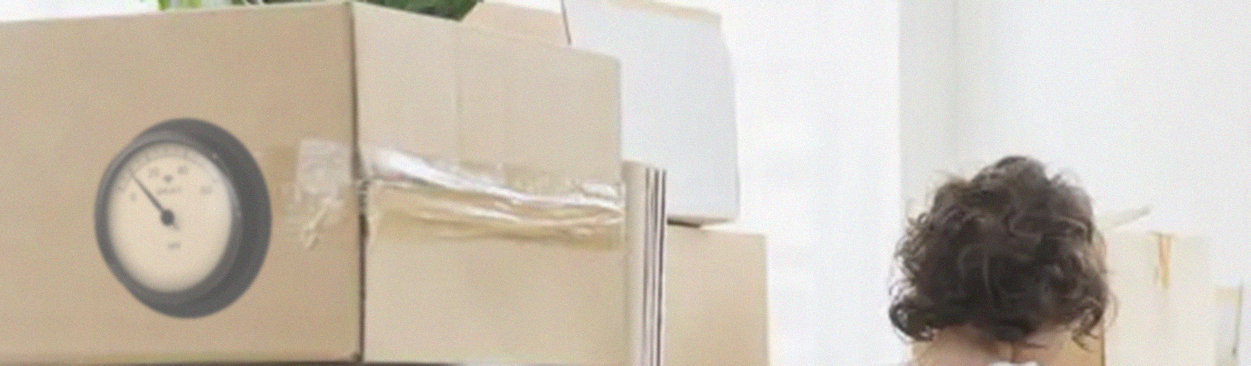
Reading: 10; mV
